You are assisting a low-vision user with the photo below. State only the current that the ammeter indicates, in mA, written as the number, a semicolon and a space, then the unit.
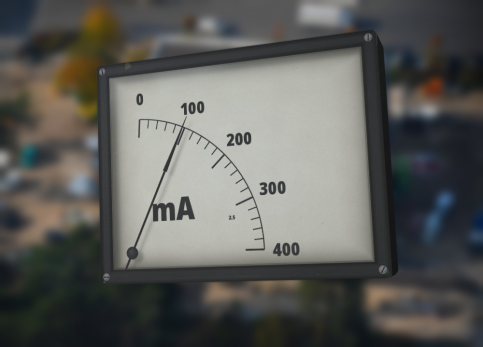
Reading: 100; mA
